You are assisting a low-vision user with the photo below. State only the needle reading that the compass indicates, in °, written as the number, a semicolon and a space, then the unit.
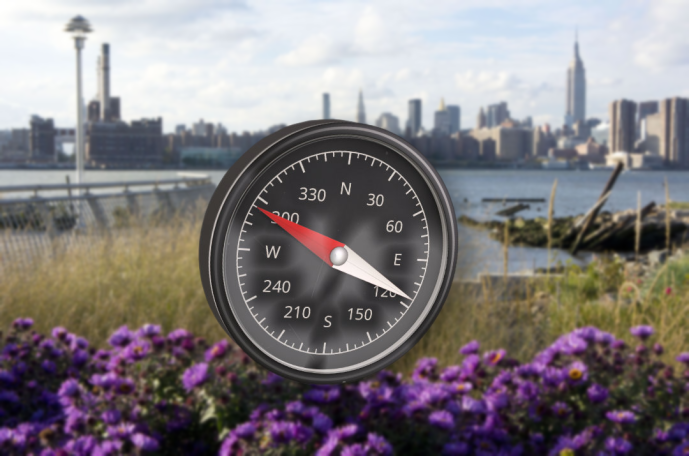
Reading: 295; °
